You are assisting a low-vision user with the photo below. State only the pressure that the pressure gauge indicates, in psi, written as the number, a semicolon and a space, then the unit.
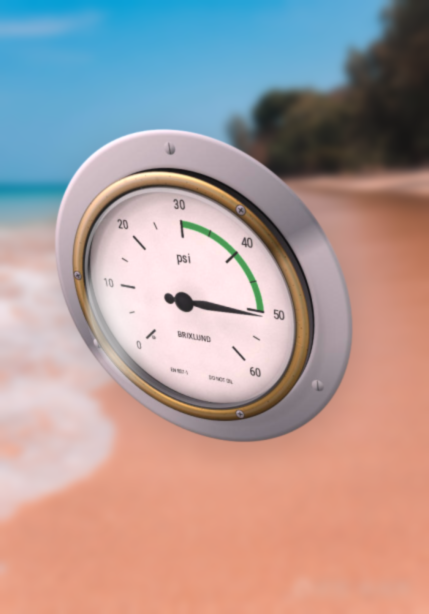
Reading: 50; psi
